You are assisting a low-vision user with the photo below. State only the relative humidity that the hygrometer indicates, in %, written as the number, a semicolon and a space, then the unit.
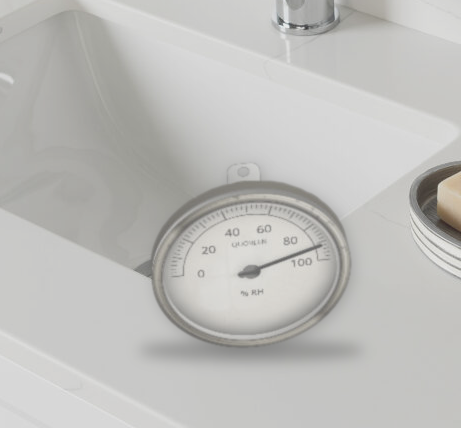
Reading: 90; %
